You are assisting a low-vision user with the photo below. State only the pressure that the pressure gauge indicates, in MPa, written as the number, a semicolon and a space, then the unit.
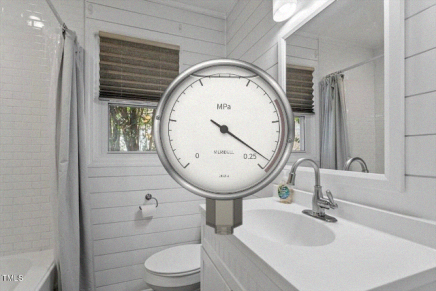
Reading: 0.24; MPa
